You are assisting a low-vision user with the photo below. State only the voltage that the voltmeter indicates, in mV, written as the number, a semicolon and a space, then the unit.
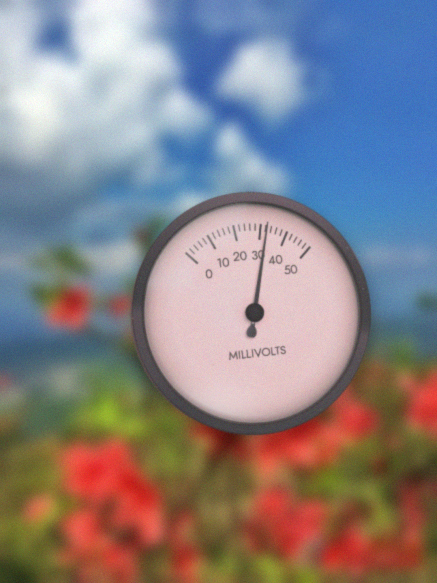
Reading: 32; mV
